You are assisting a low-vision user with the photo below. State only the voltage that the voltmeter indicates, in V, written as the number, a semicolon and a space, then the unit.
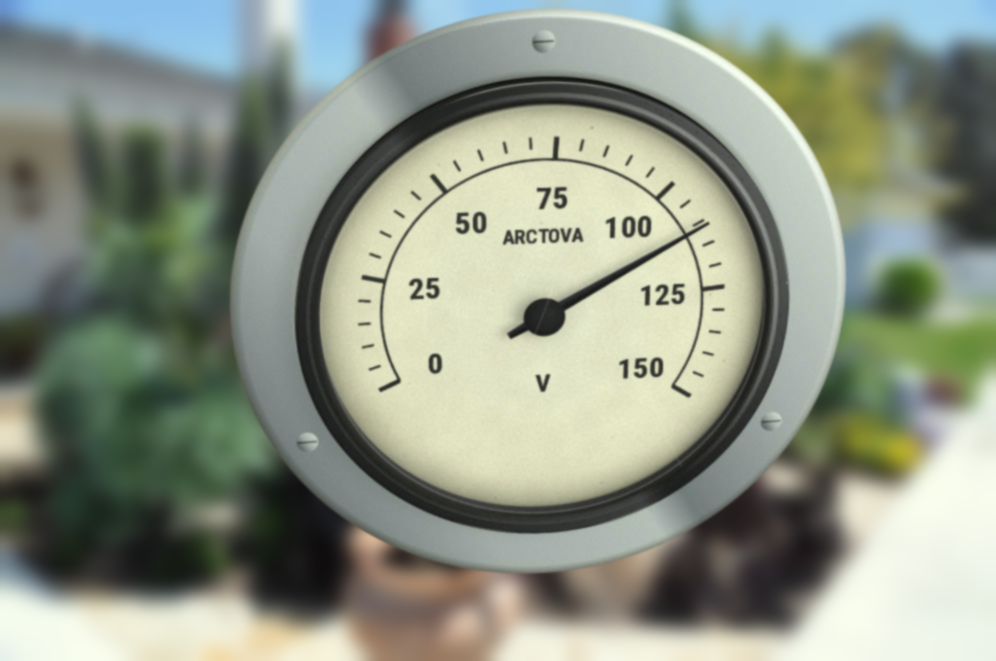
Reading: 110; V
